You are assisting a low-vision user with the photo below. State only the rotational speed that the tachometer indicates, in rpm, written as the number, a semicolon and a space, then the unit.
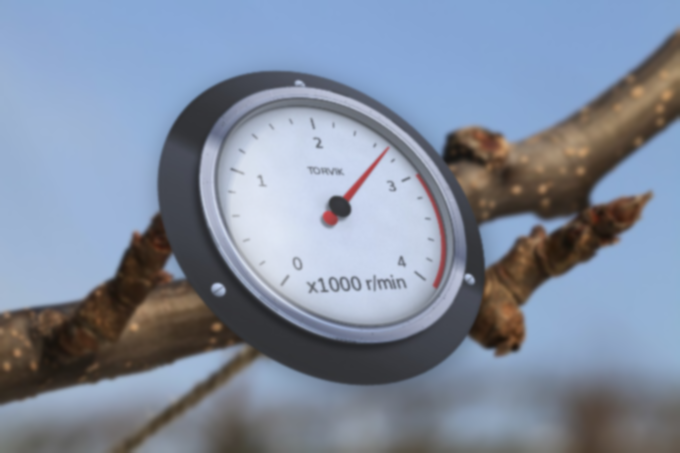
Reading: 2700; rpm
